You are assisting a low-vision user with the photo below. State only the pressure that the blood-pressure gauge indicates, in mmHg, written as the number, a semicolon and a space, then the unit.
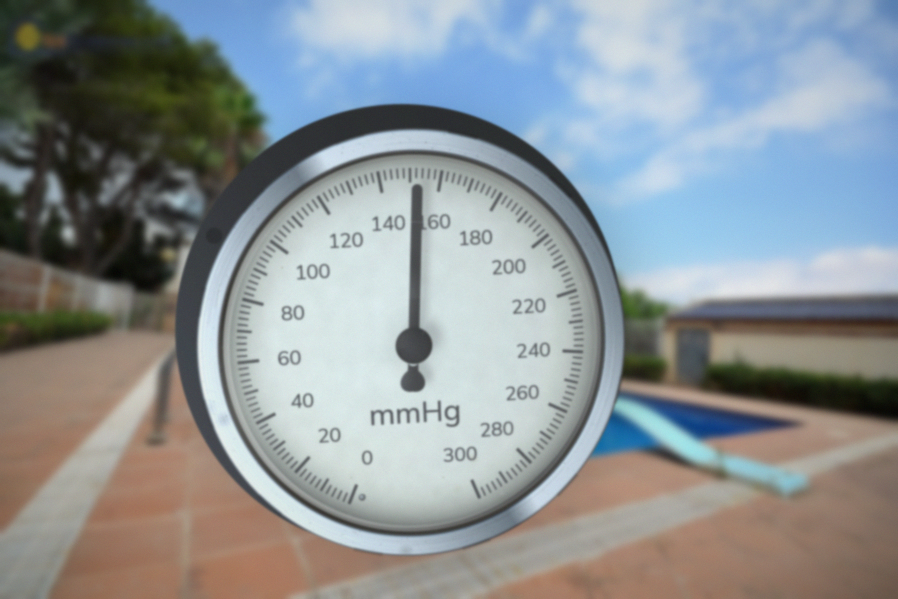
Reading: 152; mmHg
